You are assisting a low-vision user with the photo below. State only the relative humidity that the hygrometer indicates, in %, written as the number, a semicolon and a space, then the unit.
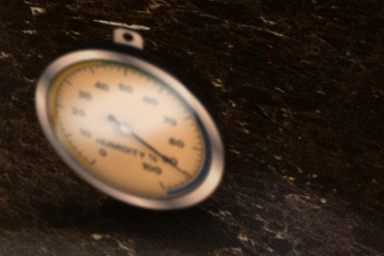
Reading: 90; %
